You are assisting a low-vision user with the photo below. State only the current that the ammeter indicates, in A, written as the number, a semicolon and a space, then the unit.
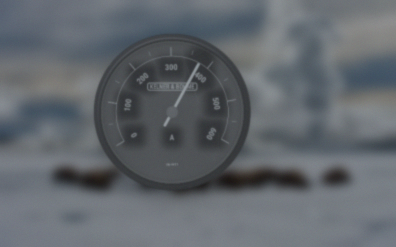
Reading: 375; A
